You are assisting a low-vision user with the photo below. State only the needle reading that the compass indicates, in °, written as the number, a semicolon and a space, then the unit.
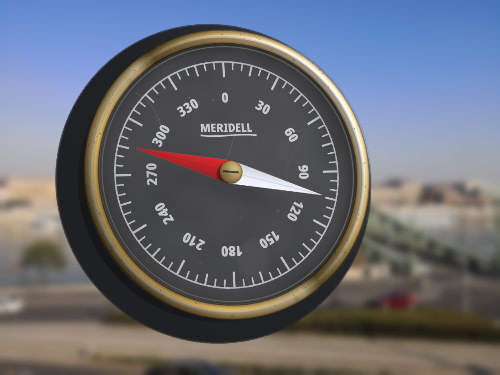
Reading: 285; °
